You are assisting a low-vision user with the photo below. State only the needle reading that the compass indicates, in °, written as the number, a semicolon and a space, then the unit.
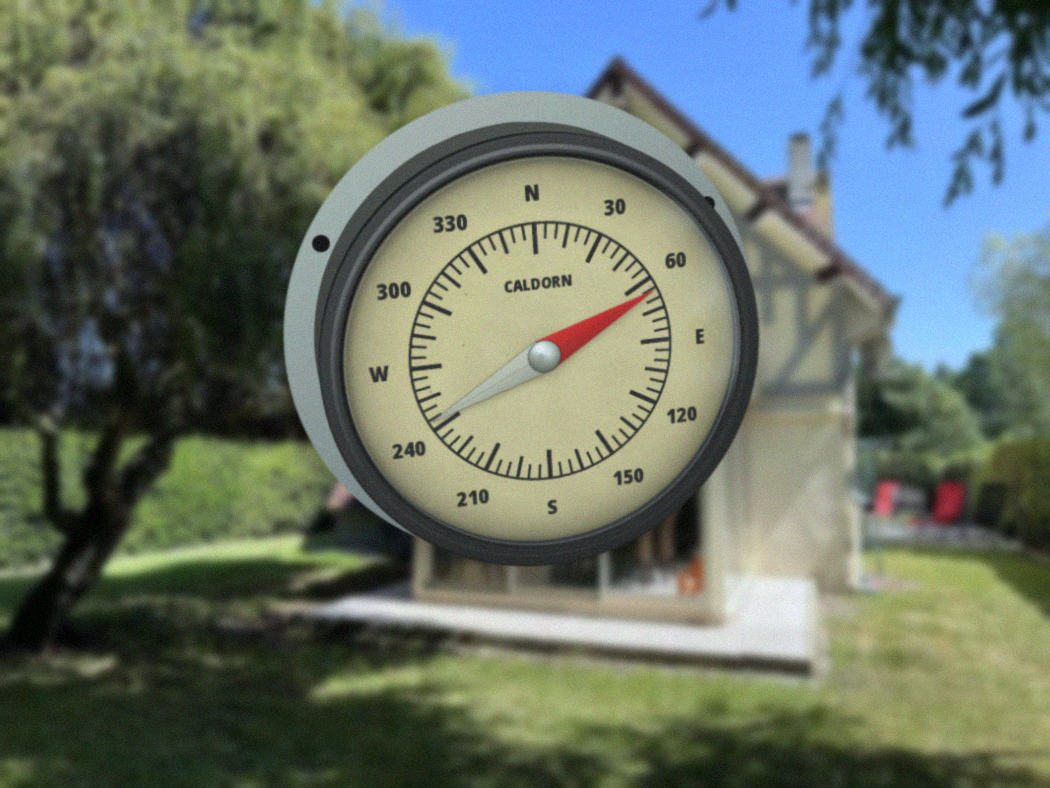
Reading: 65; °
